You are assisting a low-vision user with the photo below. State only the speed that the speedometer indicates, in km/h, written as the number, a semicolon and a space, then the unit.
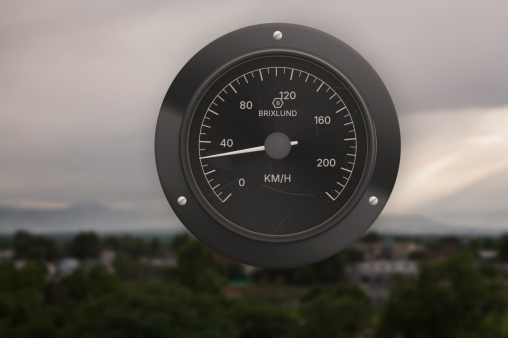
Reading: 30; km/h
